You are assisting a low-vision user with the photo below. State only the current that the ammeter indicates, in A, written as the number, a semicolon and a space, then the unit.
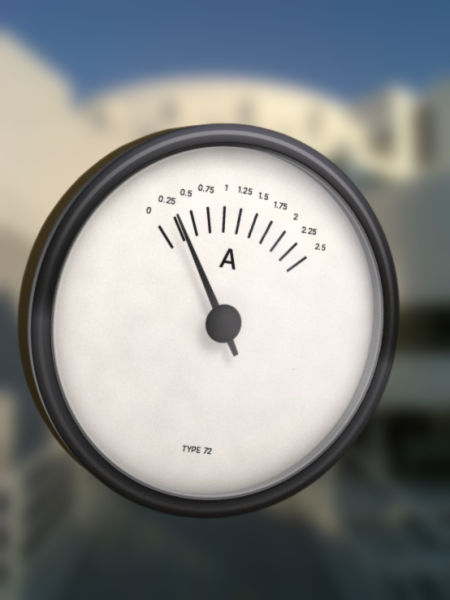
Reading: 0.25; A
